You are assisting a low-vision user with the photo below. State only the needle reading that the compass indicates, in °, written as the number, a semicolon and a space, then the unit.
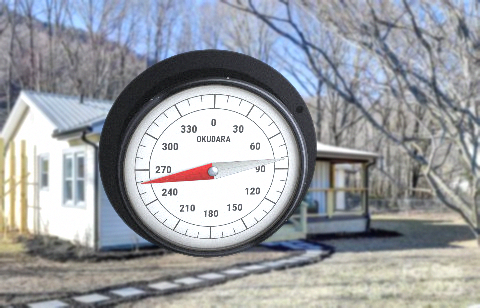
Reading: 260; °
